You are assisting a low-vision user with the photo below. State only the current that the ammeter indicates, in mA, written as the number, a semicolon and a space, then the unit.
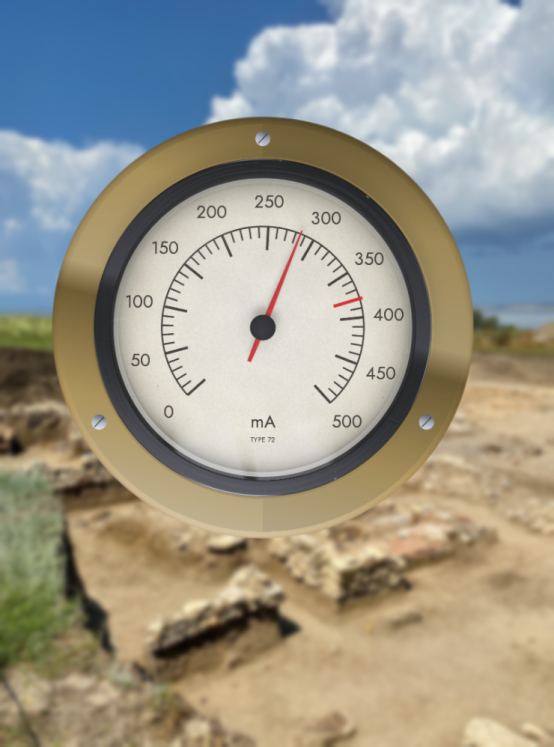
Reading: 285; mA
